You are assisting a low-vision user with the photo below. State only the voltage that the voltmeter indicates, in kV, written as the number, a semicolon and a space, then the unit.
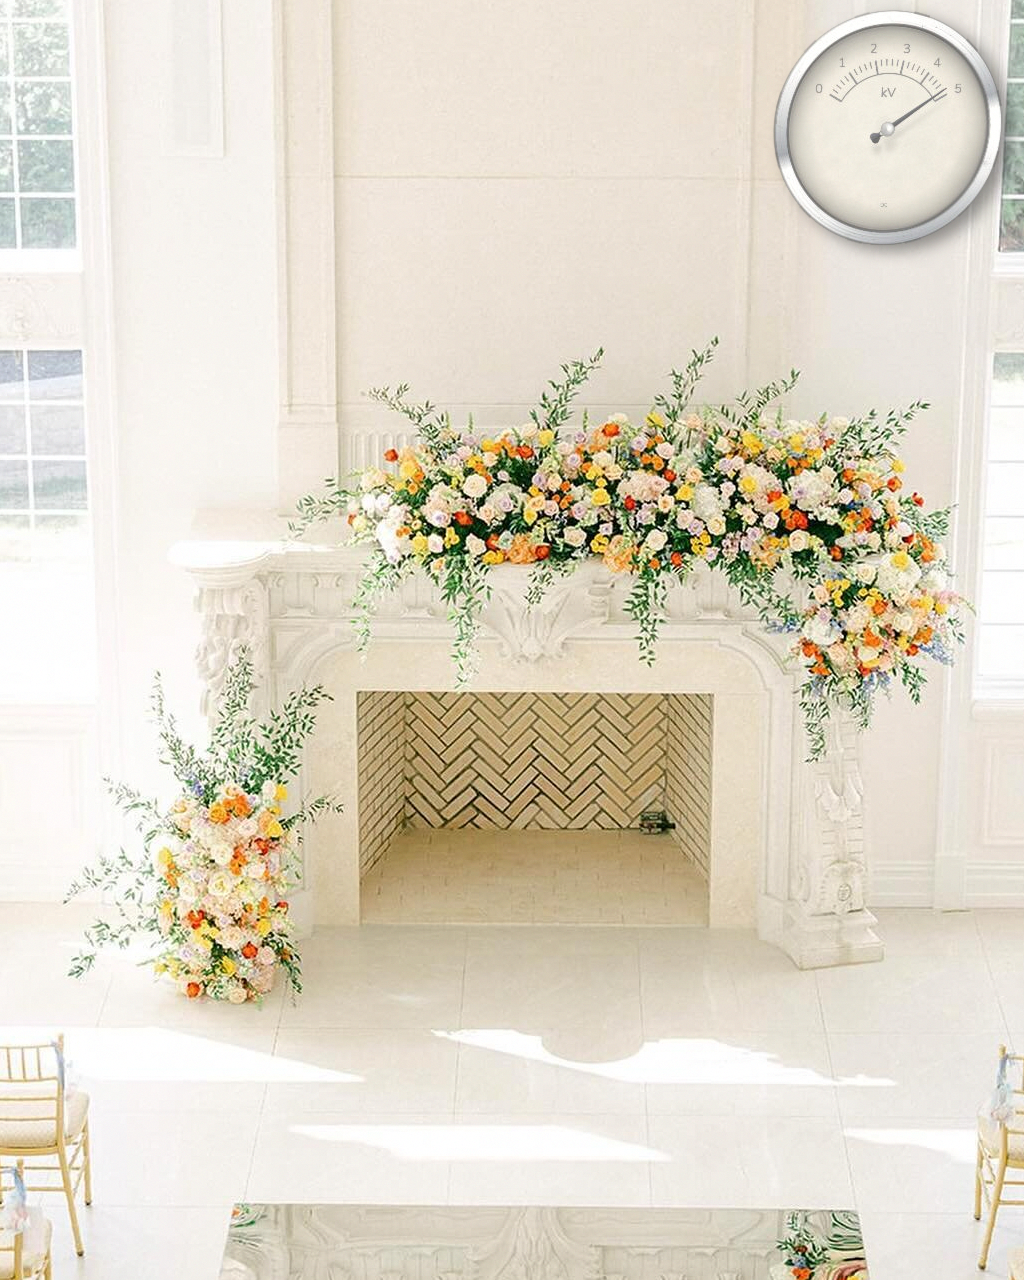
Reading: 4.8; kV
